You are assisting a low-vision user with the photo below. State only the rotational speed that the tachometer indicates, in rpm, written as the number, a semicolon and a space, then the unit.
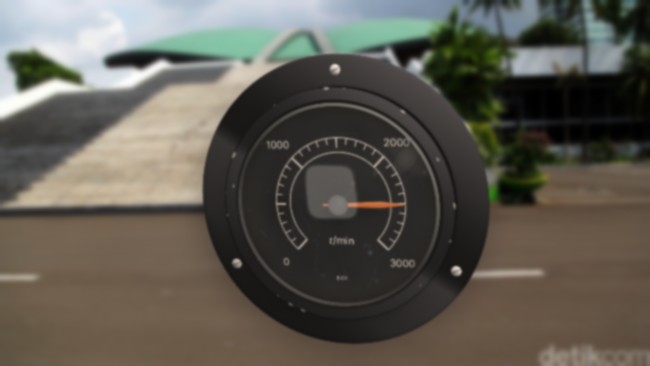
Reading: 2500; rpm
